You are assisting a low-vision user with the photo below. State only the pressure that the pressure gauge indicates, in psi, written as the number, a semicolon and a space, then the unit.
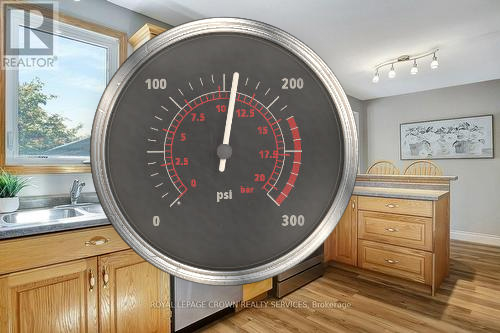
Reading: 160; psi
